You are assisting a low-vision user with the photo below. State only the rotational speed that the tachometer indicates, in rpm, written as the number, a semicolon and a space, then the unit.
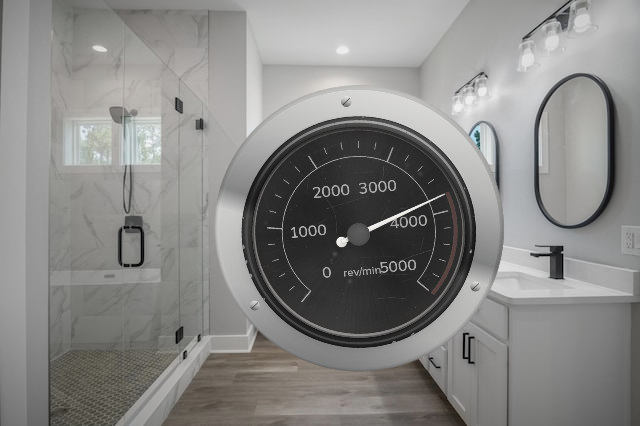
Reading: 3800; rpm
